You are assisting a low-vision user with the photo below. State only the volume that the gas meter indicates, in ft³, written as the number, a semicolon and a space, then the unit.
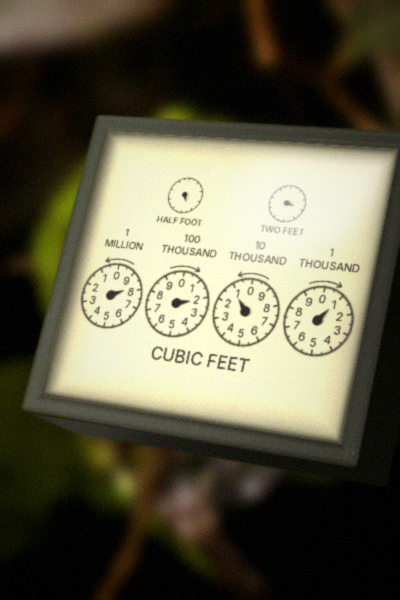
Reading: 821100; ft³
